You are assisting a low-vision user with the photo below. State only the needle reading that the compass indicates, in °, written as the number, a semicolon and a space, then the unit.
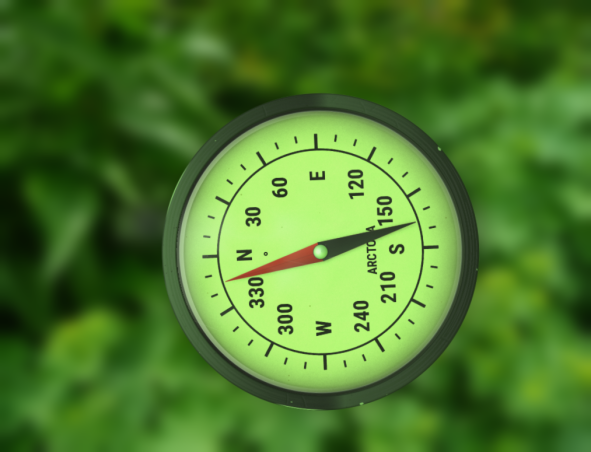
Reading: 345; °
